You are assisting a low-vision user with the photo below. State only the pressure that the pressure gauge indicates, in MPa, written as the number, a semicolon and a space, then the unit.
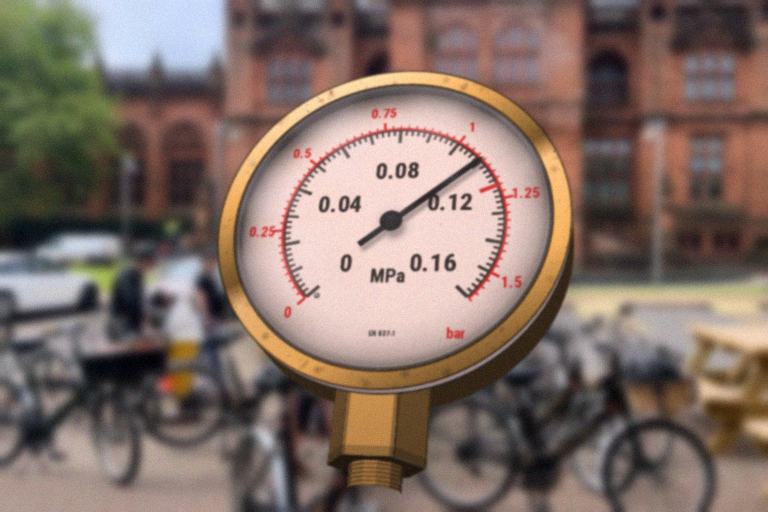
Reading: 0.11; MPa
